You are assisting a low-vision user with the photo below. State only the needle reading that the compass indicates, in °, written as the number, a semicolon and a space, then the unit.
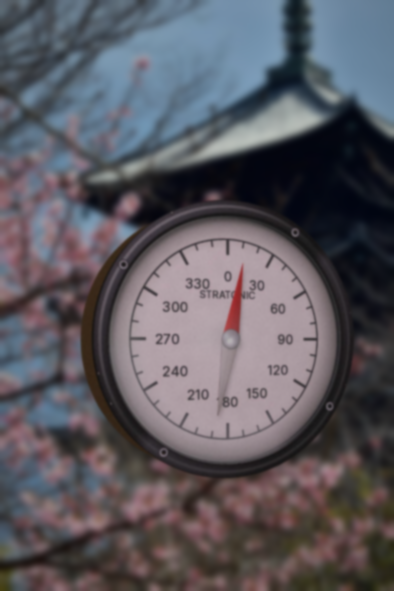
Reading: 10; °
